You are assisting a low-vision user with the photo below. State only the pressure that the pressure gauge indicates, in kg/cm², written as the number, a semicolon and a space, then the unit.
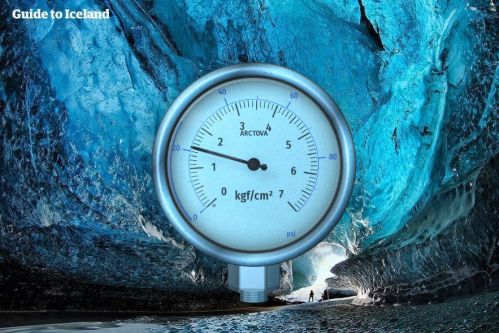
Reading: 1.5; kg/cm²
